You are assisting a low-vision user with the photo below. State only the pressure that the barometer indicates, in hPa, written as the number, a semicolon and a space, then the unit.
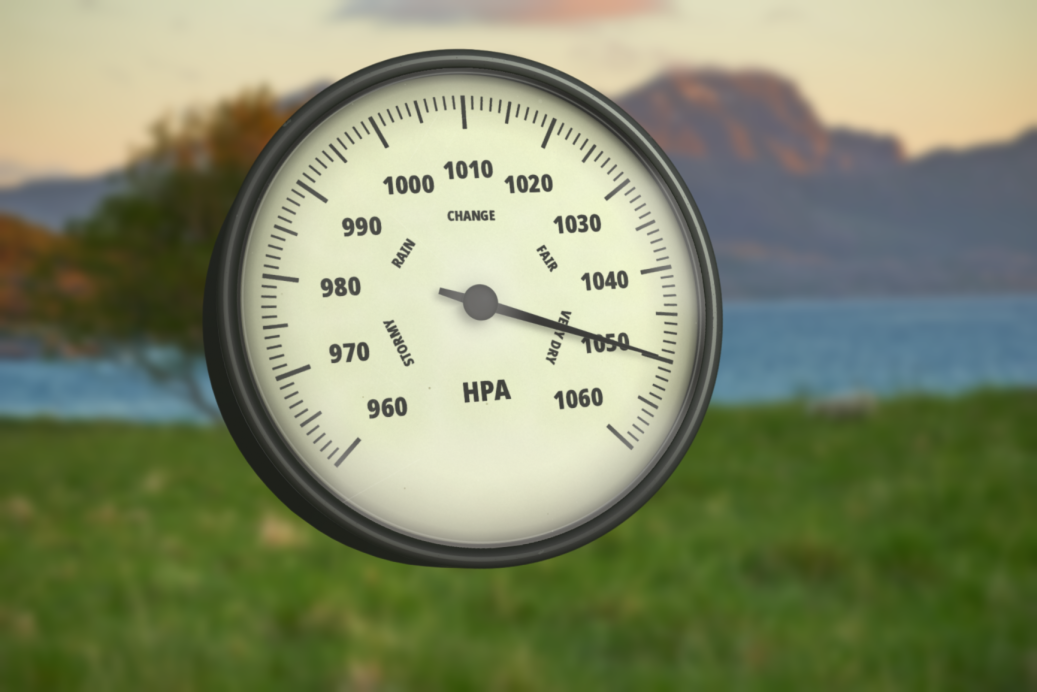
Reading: 1050; hPa
